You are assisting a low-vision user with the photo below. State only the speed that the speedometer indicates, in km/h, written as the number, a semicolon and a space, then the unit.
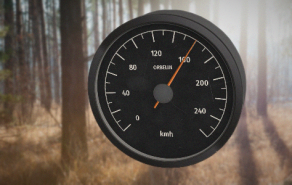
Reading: 160; km/h
